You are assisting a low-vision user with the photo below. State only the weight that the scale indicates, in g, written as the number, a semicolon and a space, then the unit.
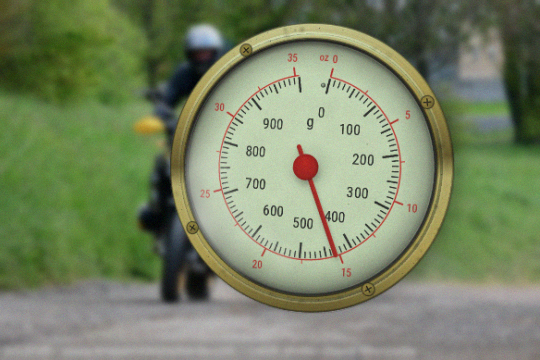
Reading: 430; g
